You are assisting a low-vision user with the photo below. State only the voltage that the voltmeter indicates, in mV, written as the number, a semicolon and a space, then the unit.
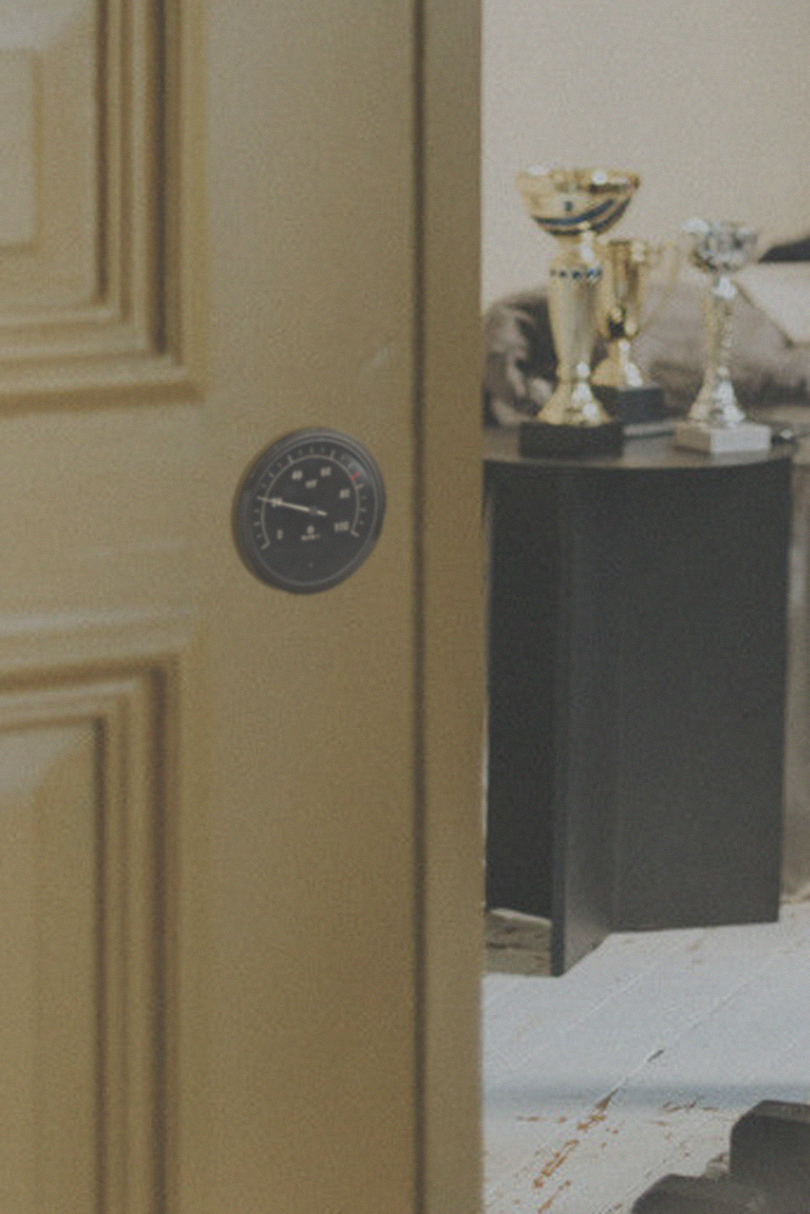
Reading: 20; mV
